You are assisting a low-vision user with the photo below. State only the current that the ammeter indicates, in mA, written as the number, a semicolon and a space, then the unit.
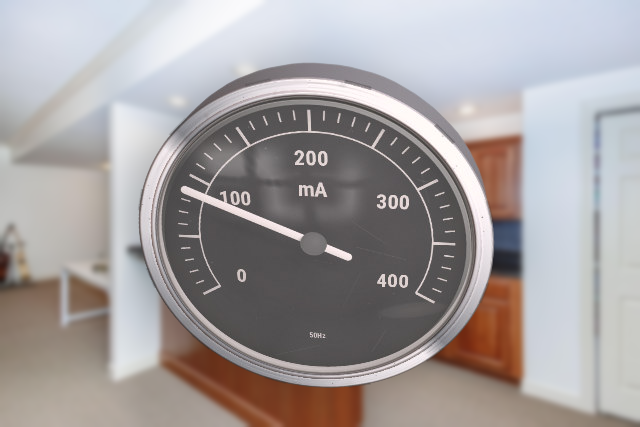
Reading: 90; mA
